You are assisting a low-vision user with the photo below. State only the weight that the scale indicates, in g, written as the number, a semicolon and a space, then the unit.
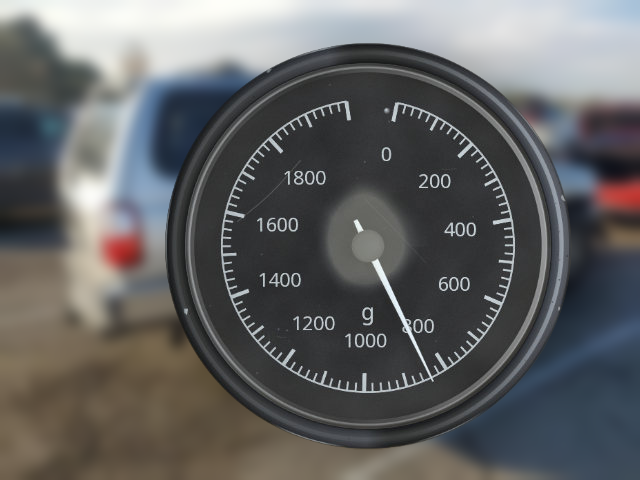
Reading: 840; g
